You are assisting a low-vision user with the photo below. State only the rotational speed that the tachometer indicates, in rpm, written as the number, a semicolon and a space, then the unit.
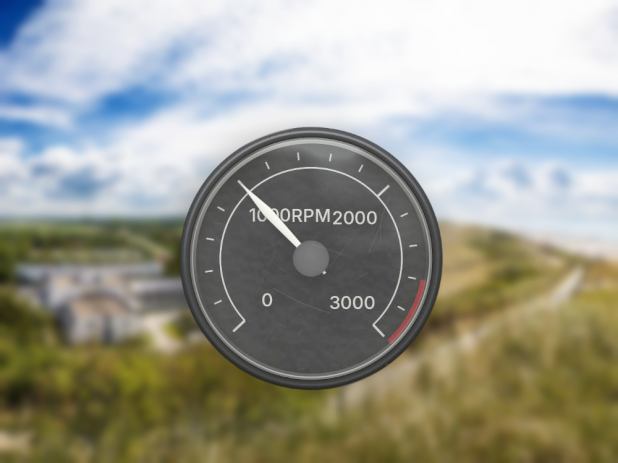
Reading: 1000; rpm
